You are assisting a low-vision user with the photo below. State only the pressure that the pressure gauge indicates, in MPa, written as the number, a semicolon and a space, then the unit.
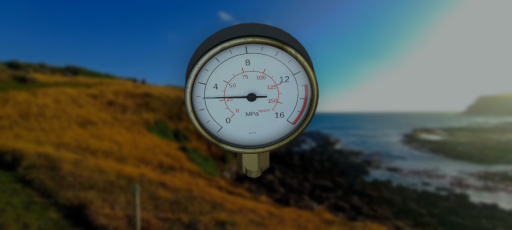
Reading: 3; MPa
